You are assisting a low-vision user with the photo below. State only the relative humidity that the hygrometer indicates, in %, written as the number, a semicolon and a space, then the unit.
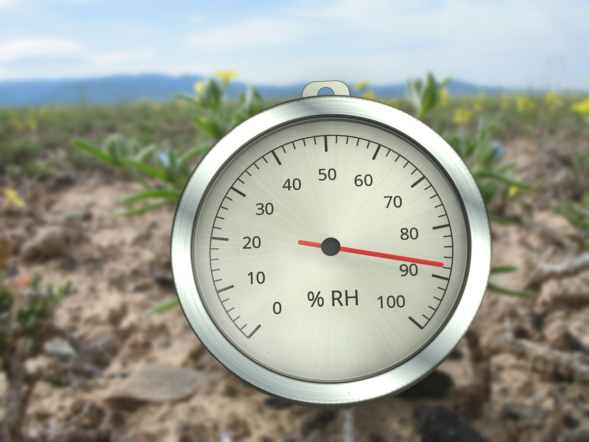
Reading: 88; %
